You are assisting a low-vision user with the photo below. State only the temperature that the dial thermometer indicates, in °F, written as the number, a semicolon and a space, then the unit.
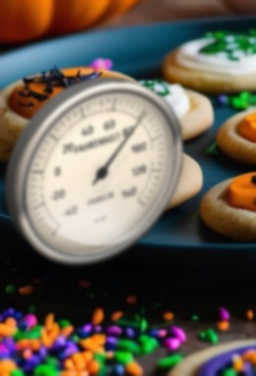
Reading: 80; °F
